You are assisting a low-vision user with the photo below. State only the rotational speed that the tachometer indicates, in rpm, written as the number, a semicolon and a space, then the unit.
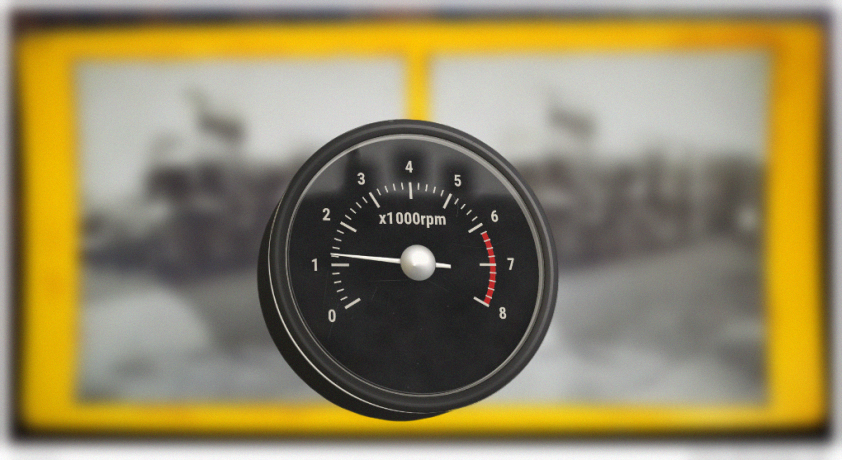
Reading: 1200; rpm
